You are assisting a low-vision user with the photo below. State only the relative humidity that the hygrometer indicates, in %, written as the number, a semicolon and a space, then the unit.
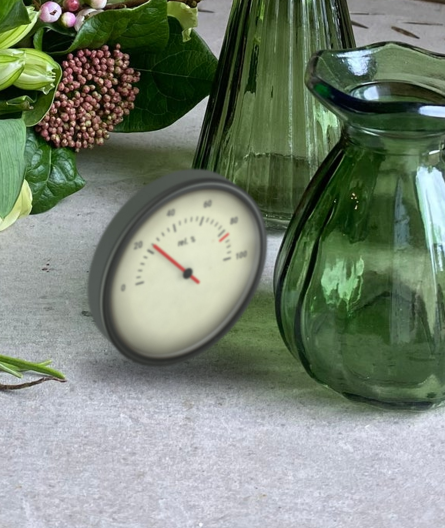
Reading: 24; %
